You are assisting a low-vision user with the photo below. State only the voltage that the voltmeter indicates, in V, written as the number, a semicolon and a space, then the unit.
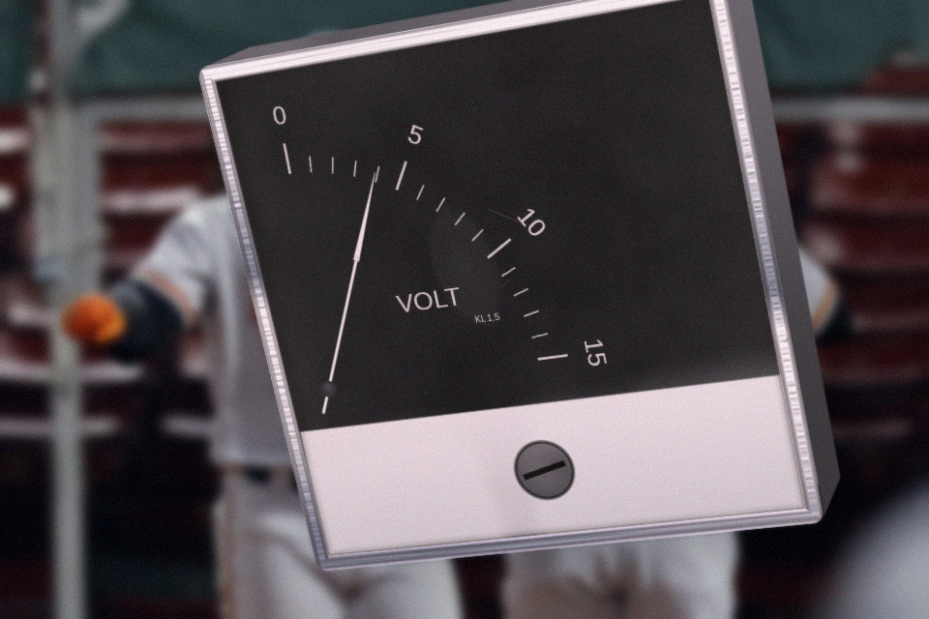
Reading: 4; V
